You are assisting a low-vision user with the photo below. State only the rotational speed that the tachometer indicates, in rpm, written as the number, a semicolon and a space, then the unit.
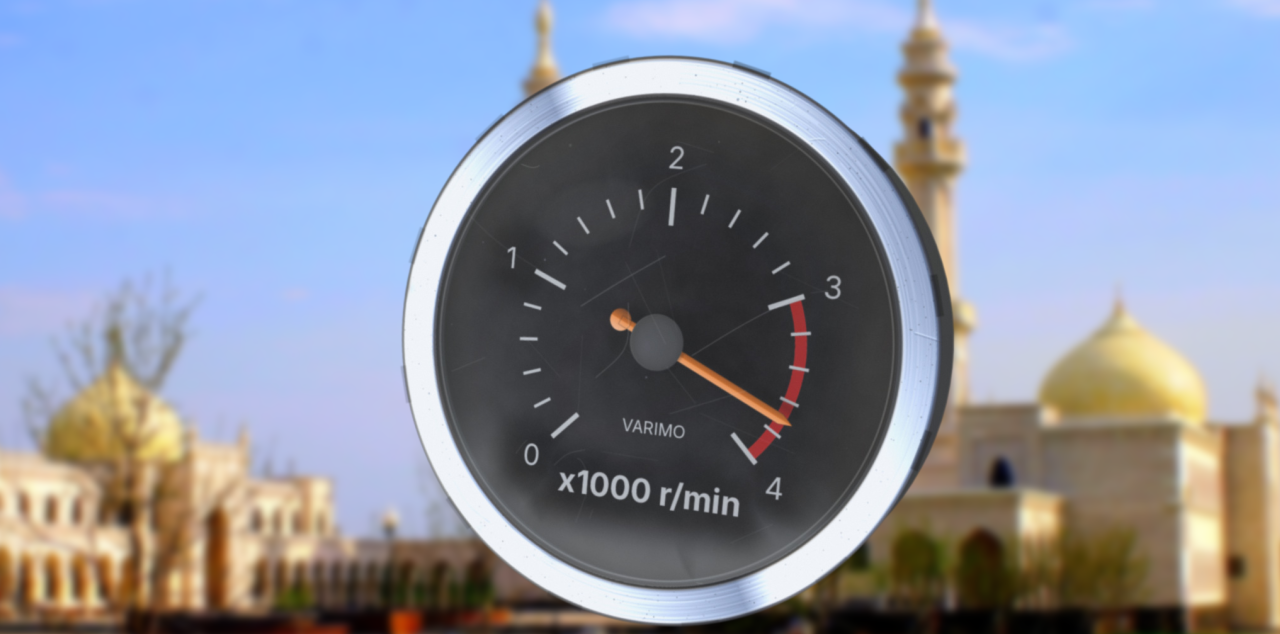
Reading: 3700; rpm
